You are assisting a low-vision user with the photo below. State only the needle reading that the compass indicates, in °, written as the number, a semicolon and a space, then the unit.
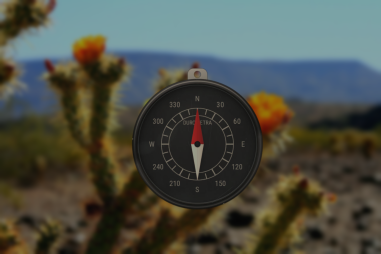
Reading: 0; °
